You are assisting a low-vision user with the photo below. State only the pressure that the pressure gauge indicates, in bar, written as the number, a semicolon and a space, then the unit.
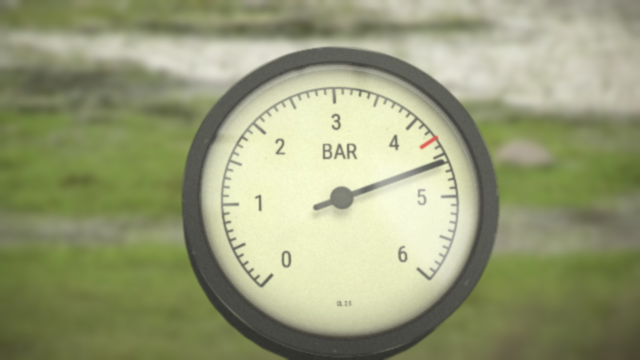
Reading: 4.6; bar
